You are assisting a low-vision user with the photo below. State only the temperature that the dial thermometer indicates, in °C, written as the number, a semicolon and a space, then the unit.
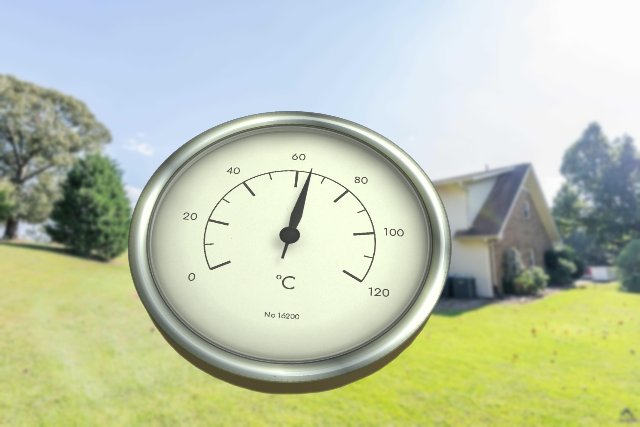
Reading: 65; °C
